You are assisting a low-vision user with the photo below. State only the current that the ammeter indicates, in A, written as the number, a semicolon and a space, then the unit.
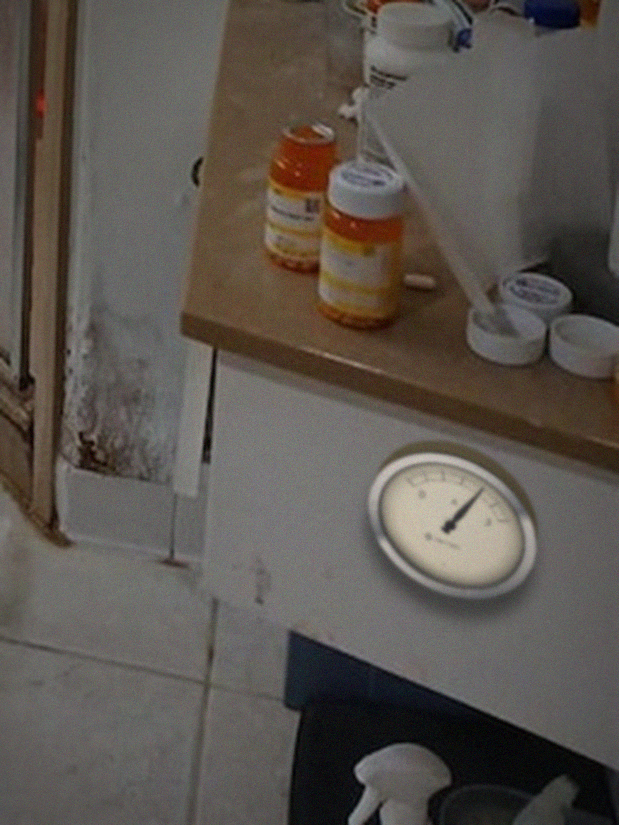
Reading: 2; A
